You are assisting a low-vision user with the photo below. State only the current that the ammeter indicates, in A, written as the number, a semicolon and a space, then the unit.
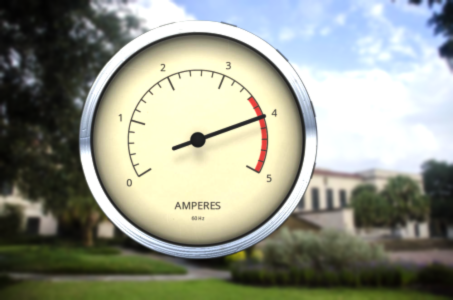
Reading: 4; A
